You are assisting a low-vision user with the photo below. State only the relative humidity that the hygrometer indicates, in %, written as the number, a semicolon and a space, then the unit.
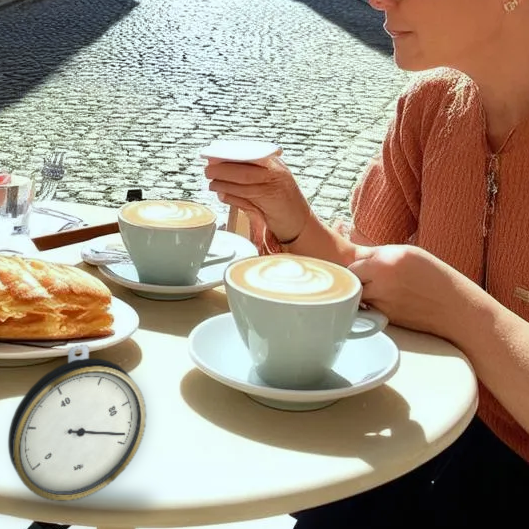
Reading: 95; %
